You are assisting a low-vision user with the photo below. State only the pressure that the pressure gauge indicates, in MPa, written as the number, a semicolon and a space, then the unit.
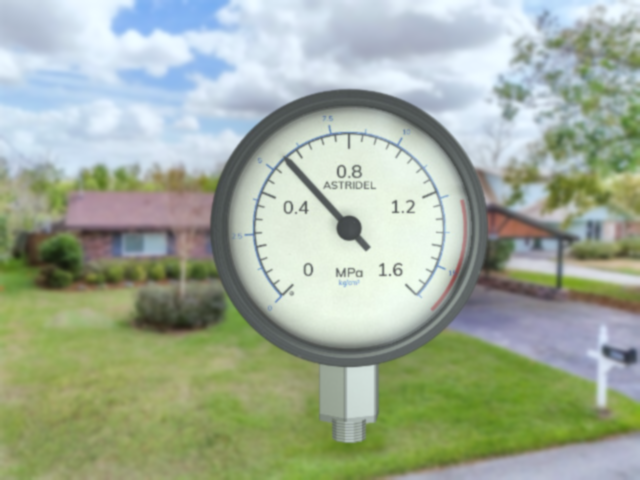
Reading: 0.55; MPa
